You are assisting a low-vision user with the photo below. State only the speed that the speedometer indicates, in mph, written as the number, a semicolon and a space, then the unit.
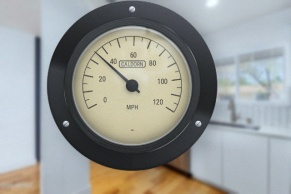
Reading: 35; mph
